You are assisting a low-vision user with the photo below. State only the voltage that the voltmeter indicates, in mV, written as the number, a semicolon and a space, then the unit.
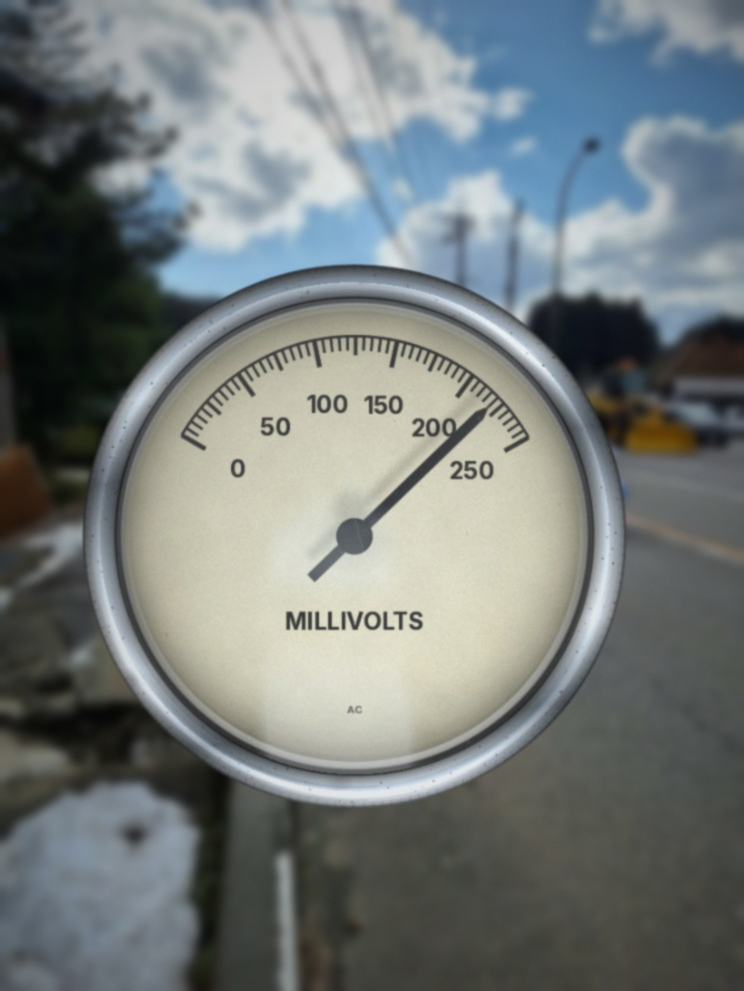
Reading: 220; mV
